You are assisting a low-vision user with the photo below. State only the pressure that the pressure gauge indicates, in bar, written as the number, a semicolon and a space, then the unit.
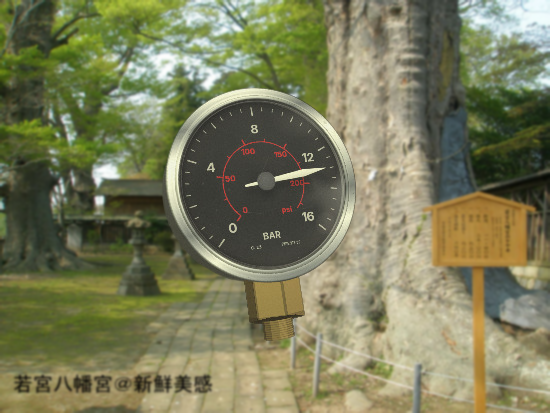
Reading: 13; bar
